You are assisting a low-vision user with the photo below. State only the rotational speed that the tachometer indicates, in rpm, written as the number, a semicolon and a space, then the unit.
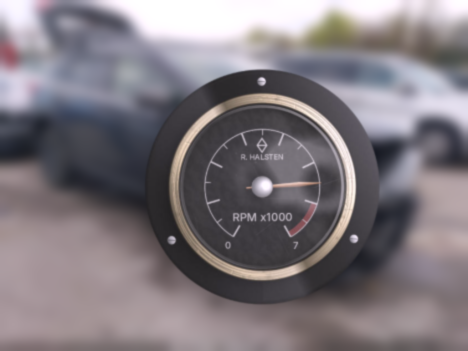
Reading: 5500; rpm
